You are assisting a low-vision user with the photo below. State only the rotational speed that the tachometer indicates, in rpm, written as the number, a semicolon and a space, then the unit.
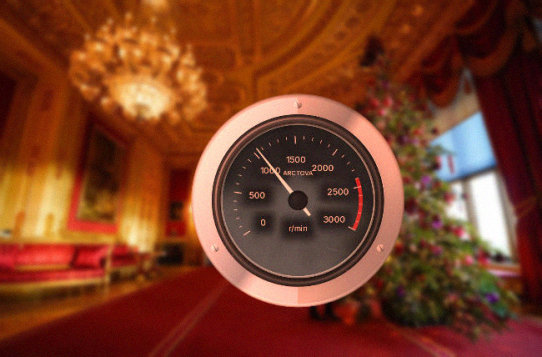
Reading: 1050; rpm
